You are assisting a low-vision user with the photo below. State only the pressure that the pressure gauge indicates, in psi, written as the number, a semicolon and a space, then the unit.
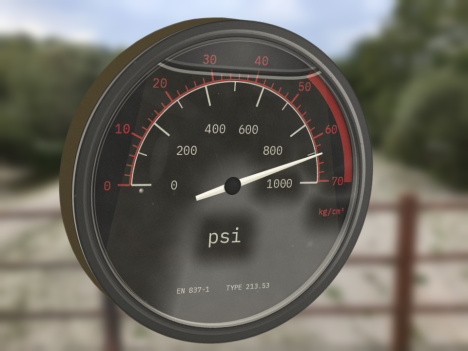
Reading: 900; psi
